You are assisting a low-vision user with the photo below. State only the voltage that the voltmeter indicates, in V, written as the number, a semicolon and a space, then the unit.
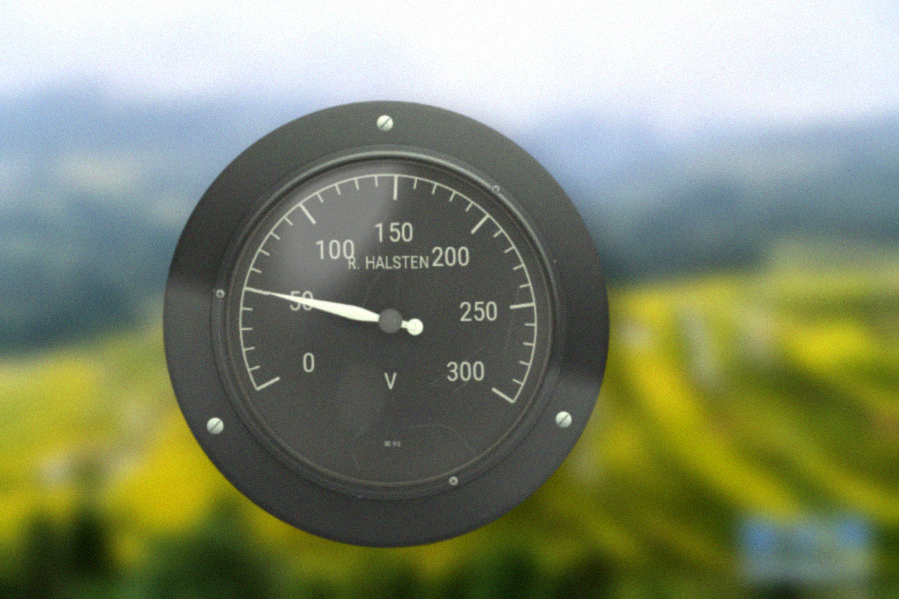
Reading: 50; V
